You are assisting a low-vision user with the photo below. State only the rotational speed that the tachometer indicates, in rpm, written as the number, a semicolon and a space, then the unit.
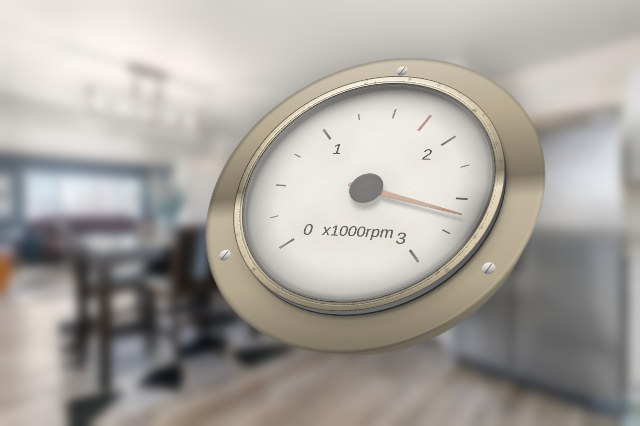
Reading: 2625; rpm
